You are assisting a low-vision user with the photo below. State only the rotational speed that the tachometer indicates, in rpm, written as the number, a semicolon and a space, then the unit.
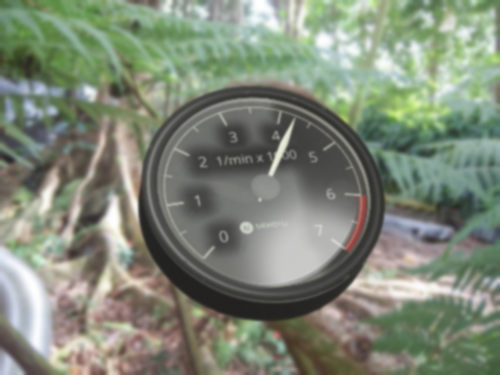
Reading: 4250; rpm
